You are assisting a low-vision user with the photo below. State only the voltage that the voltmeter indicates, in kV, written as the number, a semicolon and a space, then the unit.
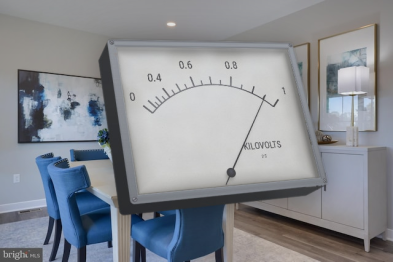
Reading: 0.95; kV
